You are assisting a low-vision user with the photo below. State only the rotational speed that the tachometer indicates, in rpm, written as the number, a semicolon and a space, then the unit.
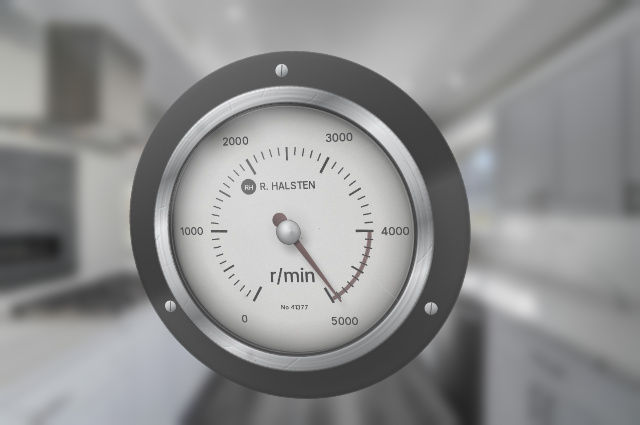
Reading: 4900; rpm
